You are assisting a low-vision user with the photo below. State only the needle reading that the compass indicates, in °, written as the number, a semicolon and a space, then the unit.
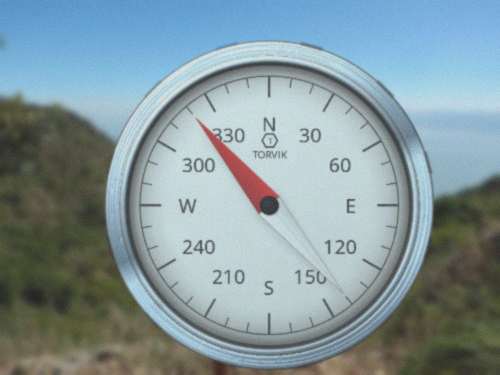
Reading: 320; °
